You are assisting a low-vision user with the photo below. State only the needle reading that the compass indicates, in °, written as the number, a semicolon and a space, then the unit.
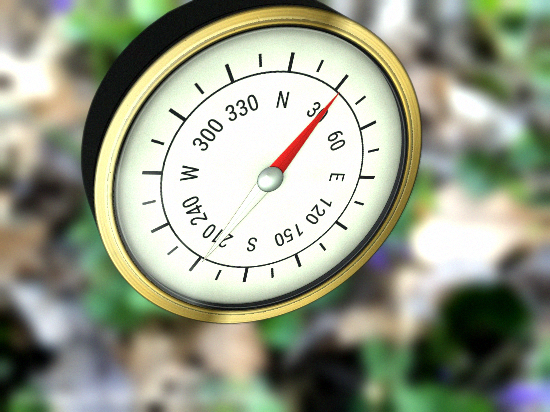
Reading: 30; °
